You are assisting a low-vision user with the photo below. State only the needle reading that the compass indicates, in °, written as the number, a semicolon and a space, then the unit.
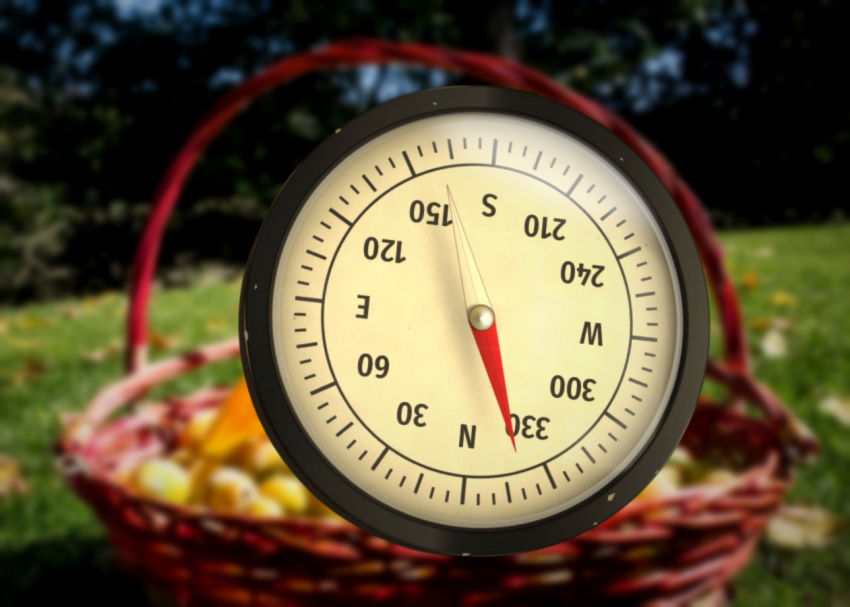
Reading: 340; °
